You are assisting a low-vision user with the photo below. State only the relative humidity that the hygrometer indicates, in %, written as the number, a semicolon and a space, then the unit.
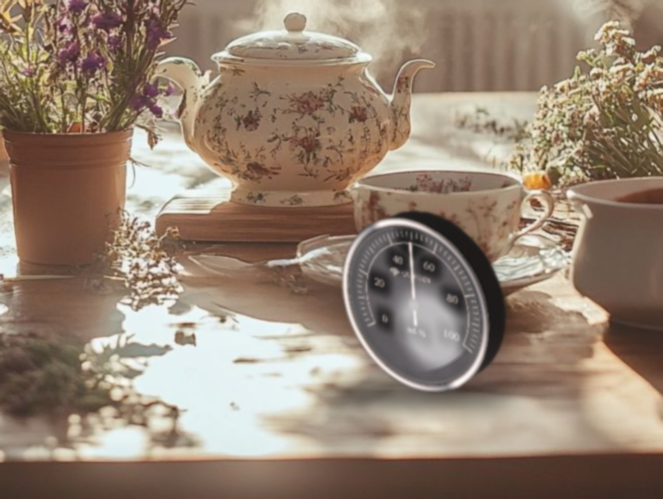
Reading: 50; %
